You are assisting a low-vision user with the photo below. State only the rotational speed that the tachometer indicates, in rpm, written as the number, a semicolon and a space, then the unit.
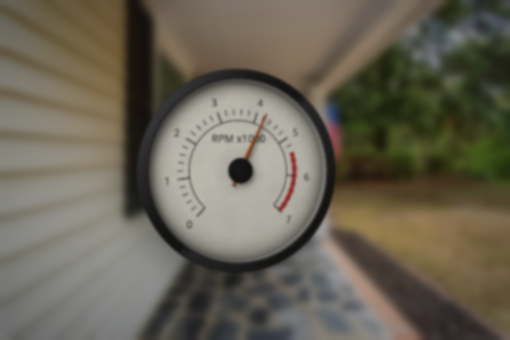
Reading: 4200; rpm
